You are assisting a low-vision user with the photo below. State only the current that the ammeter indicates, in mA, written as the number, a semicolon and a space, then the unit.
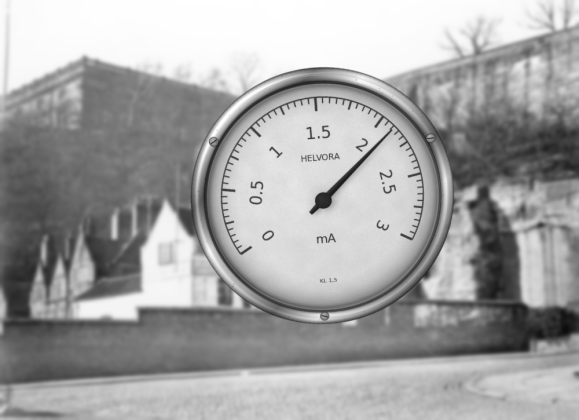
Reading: 2.1; mA
